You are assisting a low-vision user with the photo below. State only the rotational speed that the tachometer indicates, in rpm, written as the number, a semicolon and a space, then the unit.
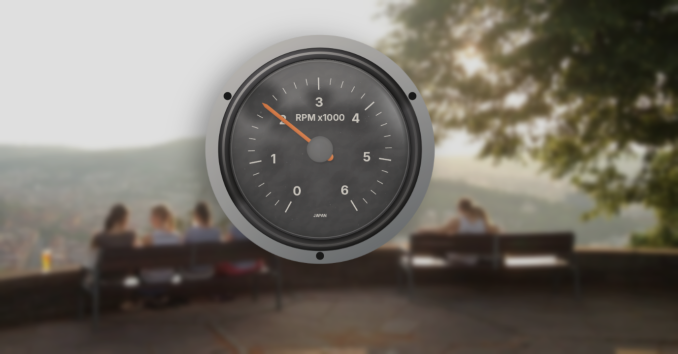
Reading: 2000; rpm
